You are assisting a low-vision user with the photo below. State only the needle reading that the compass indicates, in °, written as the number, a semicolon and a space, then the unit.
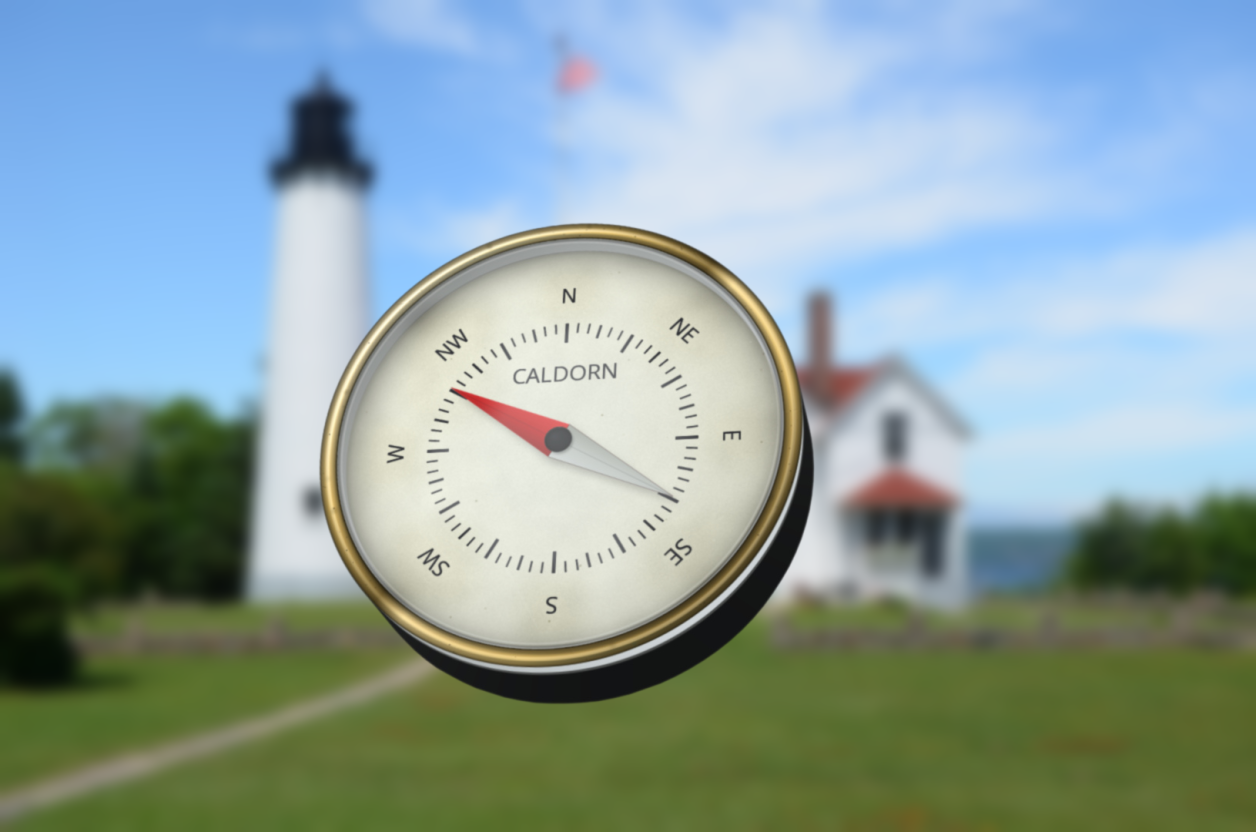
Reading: 300; °
